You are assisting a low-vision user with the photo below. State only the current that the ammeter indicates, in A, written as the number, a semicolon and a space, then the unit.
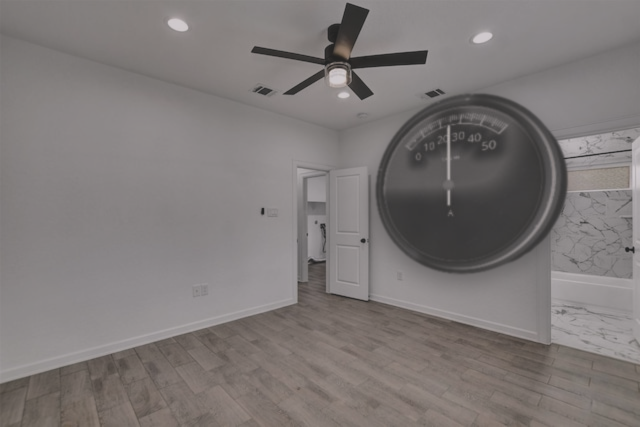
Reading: 25; A
